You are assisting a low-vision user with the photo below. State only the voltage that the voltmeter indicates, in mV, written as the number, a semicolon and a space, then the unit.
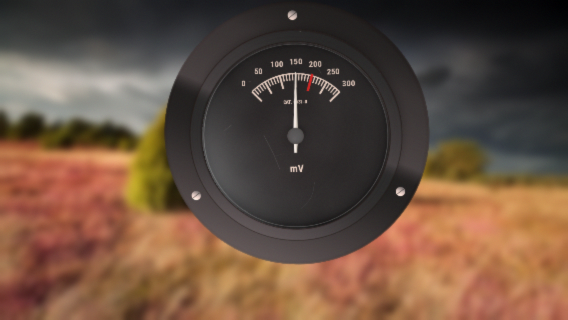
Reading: 150; mV
